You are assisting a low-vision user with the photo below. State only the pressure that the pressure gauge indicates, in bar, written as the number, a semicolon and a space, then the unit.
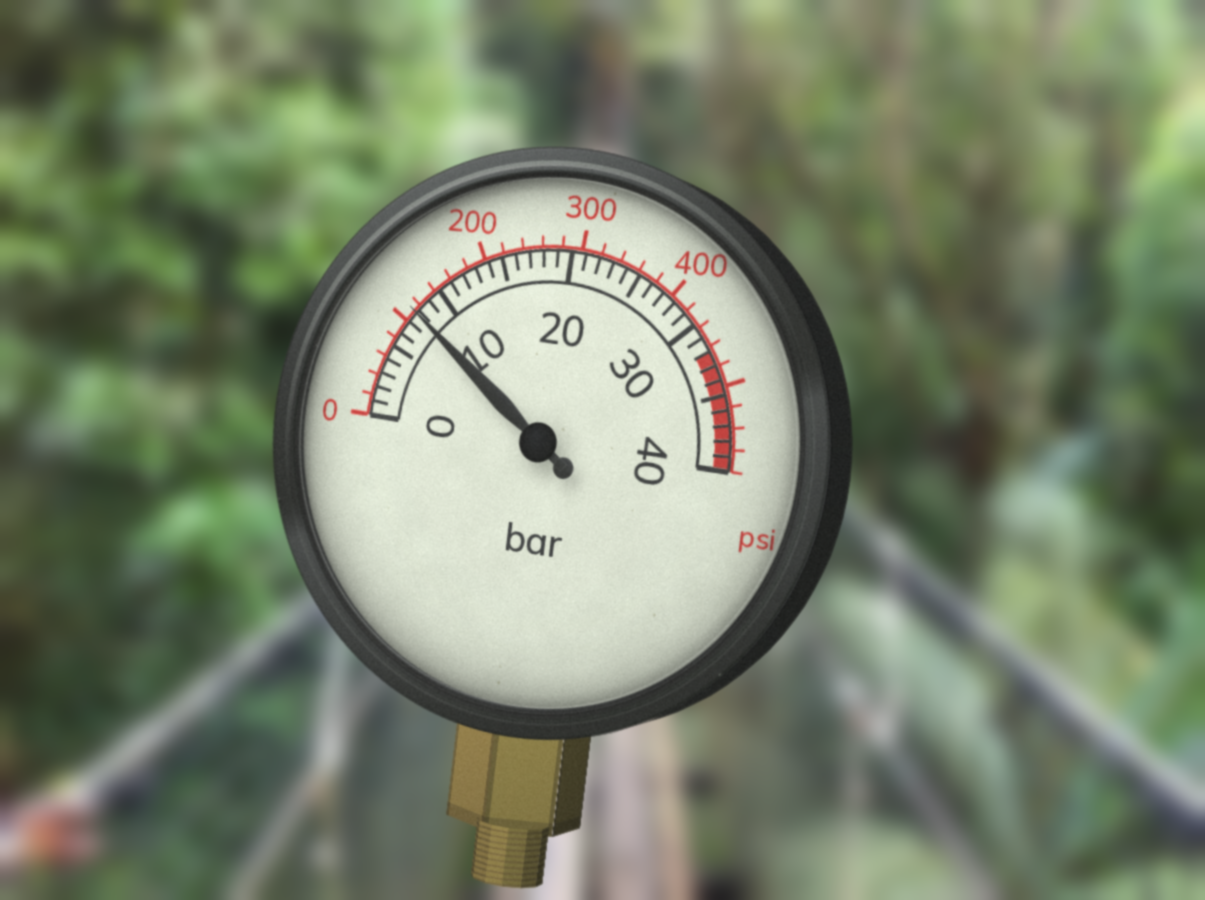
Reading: 8; bar
